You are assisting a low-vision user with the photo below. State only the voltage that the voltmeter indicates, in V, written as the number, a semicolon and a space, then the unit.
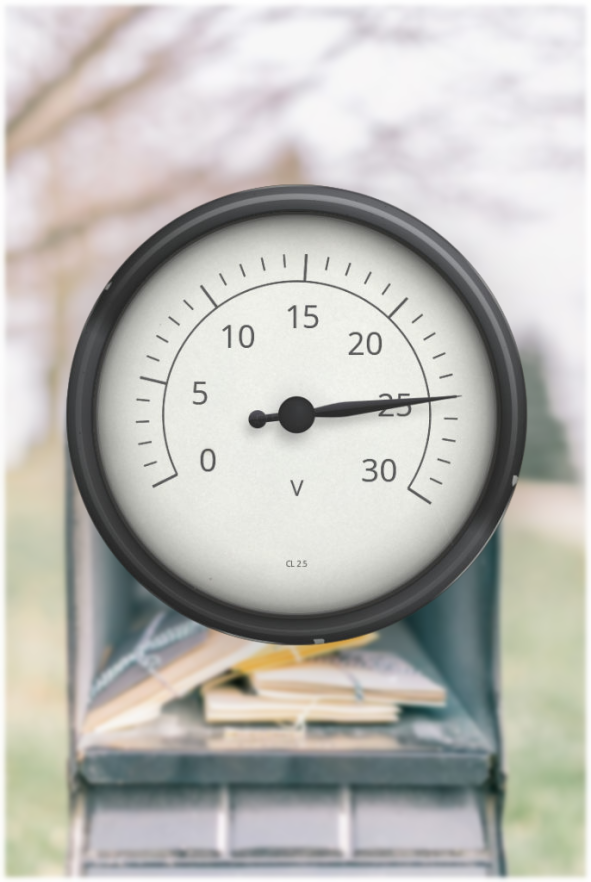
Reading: 25; V
